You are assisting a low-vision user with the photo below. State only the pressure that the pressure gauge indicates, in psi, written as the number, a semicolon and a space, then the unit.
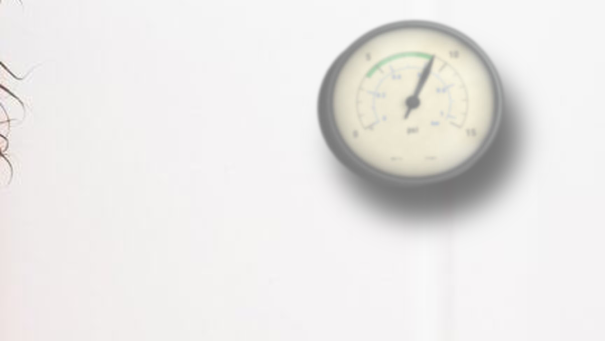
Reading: 9; psi
